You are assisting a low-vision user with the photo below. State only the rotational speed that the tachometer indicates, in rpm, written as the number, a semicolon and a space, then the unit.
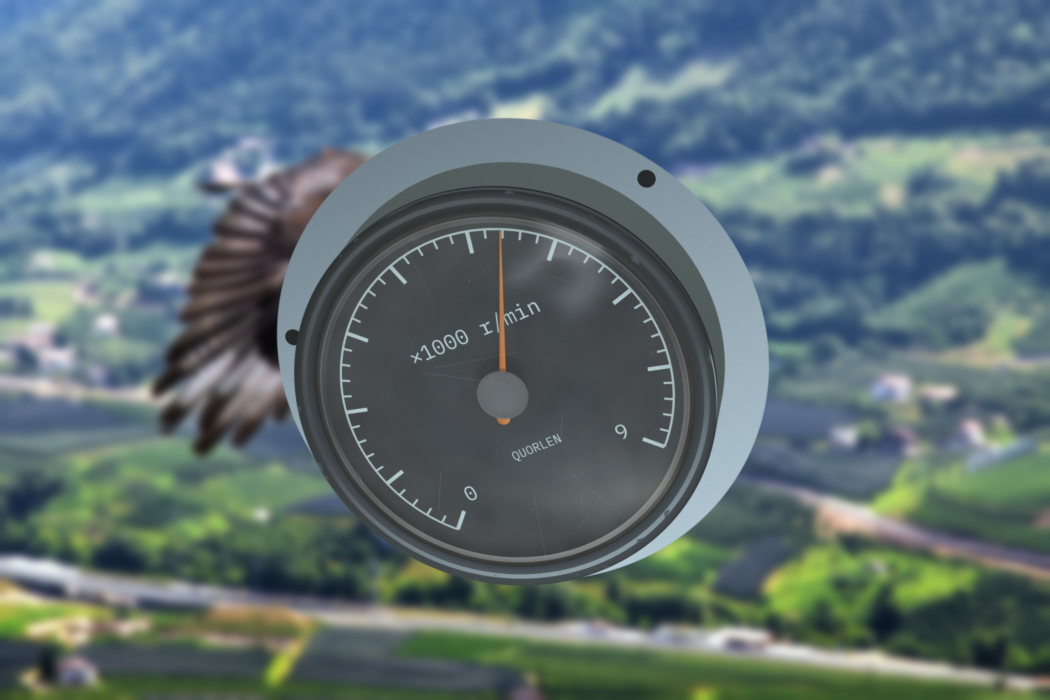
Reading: 5400; rpm
